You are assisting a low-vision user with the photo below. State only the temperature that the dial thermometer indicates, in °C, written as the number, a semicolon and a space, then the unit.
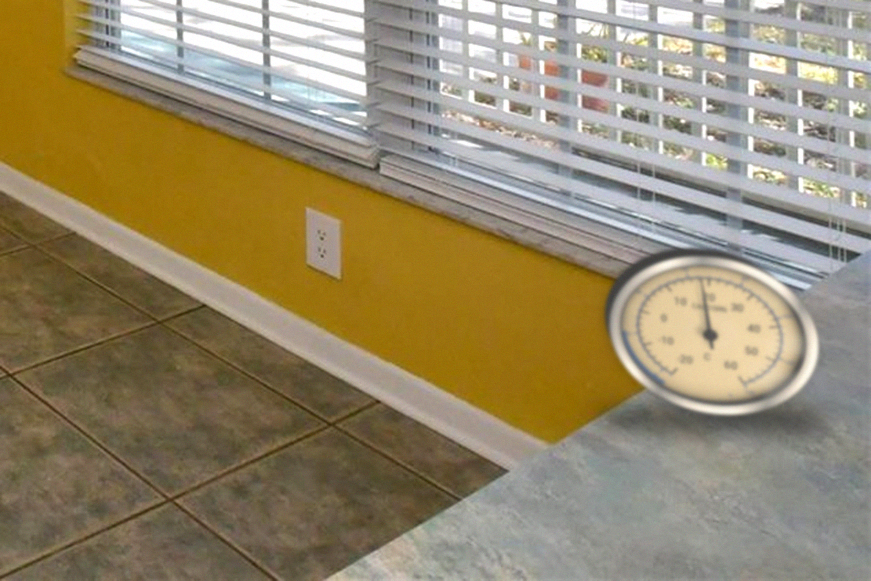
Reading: 18; °C
